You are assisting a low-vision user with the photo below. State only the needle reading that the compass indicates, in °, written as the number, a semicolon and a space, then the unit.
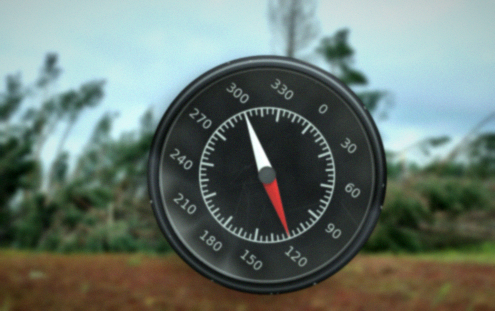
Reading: 120; °
